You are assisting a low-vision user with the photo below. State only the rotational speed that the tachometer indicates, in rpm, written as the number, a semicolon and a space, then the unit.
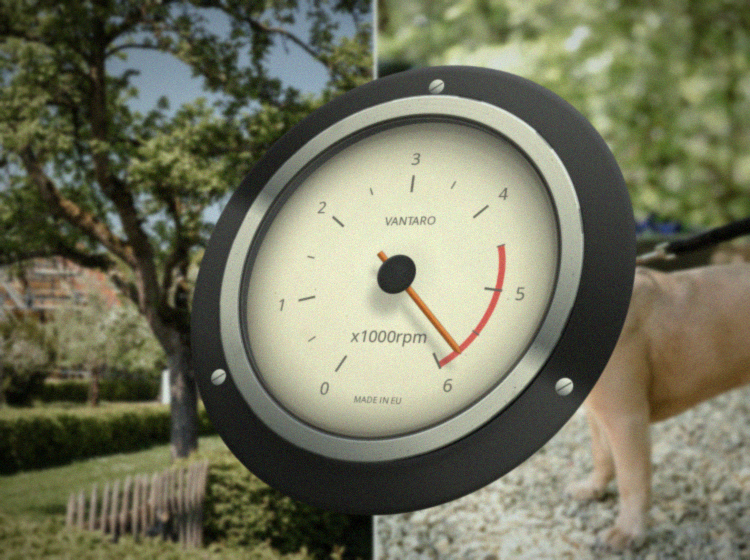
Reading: 5750; rpm
